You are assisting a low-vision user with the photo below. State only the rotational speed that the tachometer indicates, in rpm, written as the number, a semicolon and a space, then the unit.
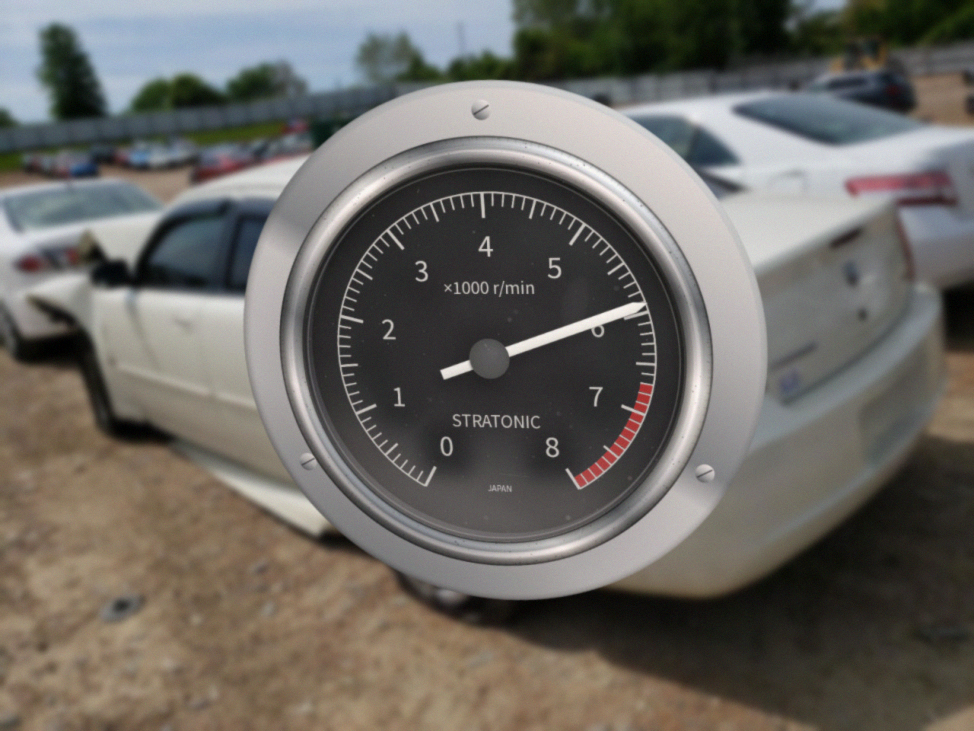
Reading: 5900; rpm
